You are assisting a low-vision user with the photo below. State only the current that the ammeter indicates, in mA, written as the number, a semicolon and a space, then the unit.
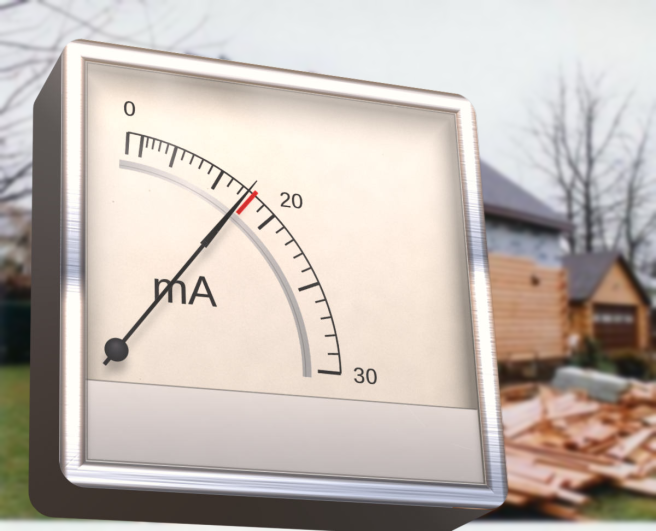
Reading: 17.5; mA
